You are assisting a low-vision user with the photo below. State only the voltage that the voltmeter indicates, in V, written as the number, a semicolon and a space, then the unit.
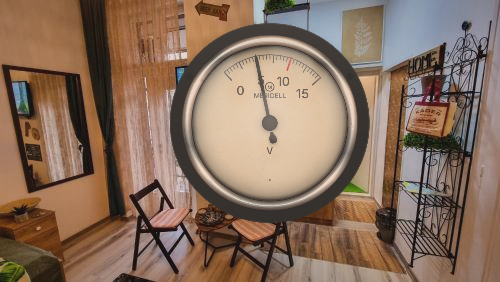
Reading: 5; V
